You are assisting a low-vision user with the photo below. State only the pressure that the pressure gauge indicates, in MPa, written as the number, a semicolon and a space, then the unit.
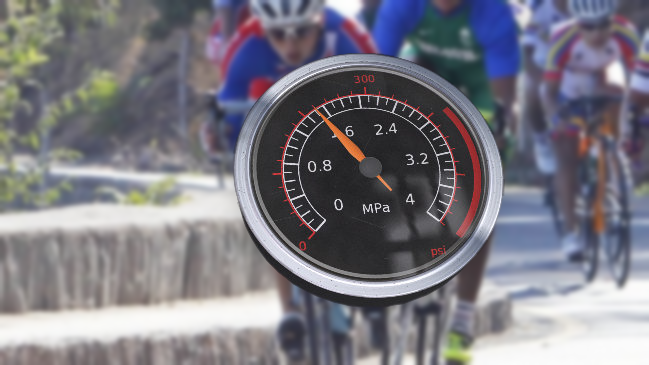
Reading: 1.5; MPa
